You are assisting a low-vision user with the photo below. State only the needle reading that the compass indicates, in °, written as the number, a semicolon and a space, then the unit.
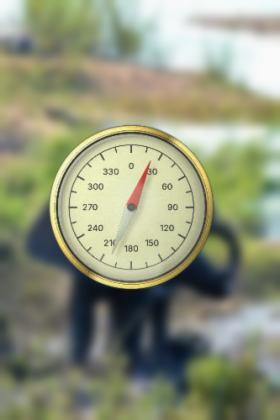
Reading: 22.5; °
